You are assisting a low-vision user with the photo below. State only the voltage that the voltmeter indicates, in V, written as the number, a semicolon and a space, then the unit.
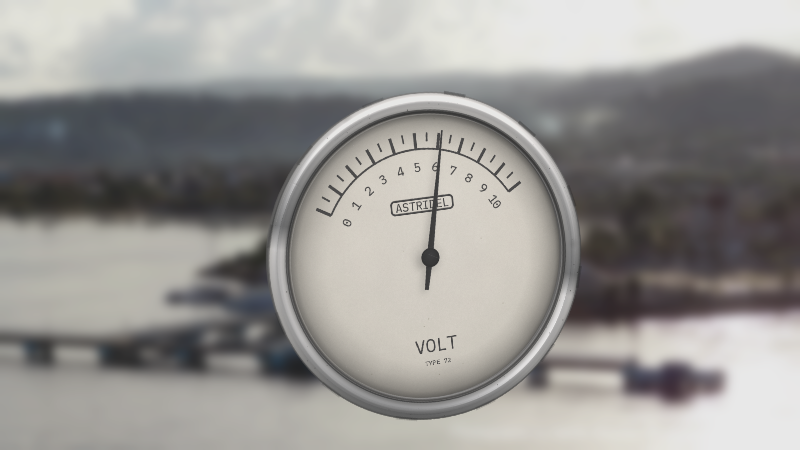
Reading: 6; V
